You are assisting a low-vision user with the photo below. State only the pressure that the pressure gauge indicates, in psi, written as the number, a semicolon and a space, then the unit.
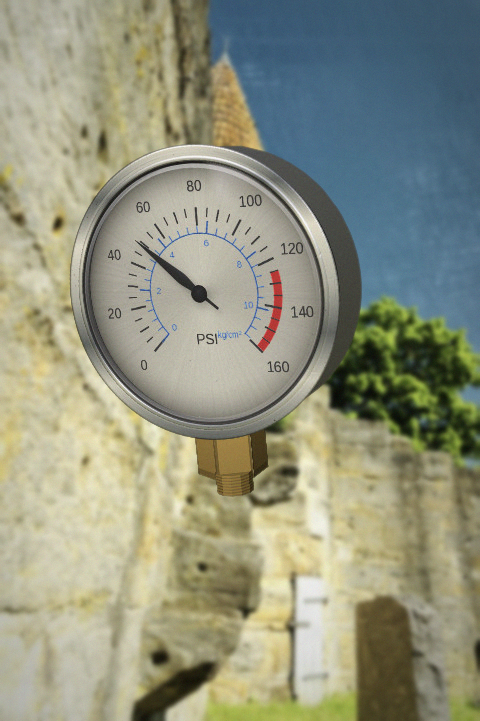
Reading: 50; psi
